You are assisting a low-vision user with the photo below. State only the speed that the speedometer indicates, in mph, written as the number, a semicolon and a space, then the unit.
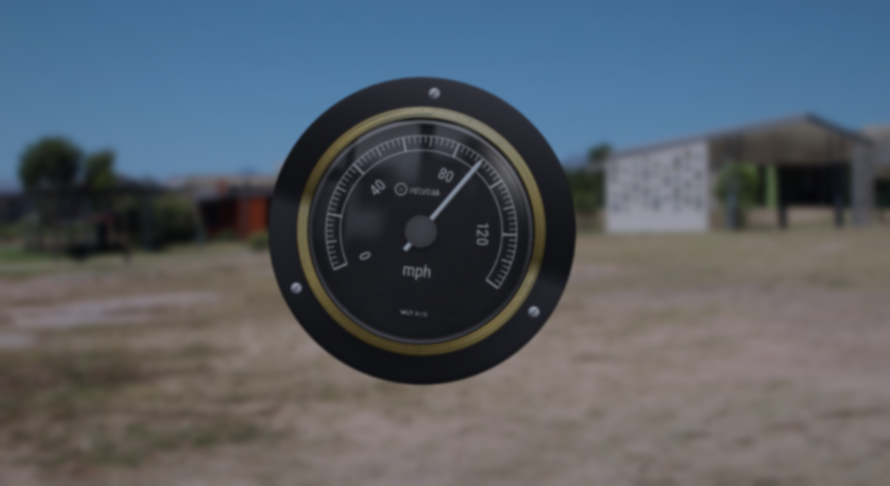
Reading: 90; mph
